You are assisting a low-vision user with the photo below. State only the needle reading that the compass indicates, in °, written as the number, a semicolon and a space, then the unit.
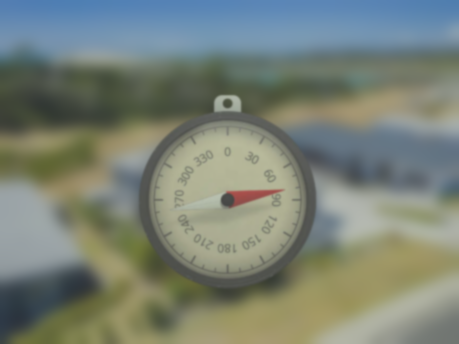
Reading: 80; °
